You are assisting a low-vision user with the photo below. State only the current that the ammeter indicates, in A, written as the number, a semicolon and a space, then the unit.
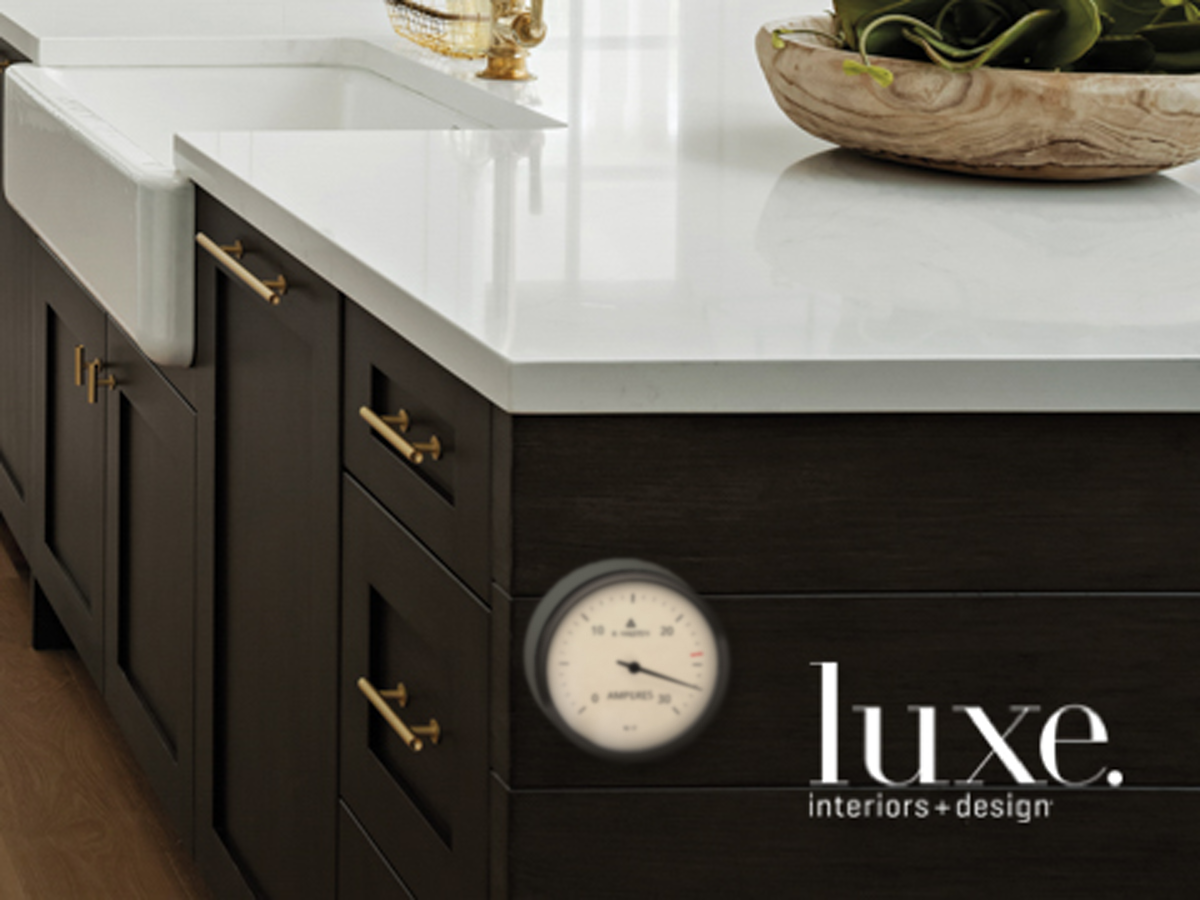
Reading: 27; A
